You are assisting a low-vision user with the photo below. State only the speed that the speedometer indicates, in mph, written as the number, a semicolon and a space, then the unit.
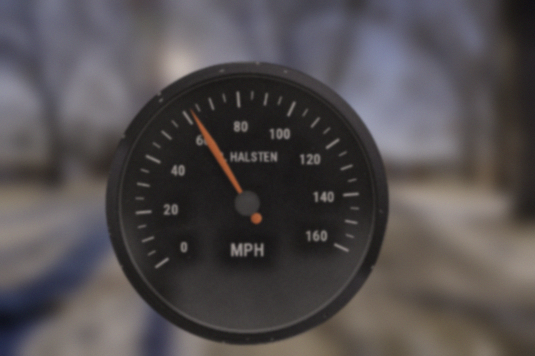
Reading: 62.5; mph
